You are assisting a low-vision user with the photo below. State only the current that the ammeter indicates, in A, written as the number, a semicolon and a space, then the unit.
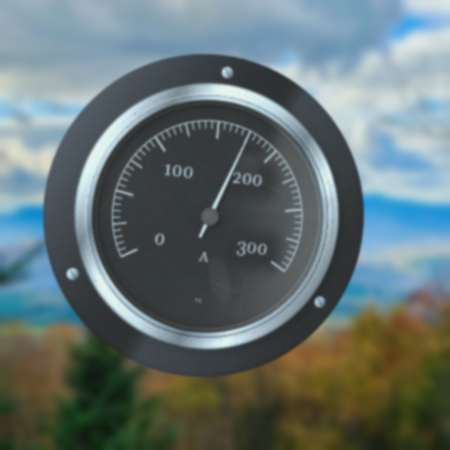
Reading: 175; A
